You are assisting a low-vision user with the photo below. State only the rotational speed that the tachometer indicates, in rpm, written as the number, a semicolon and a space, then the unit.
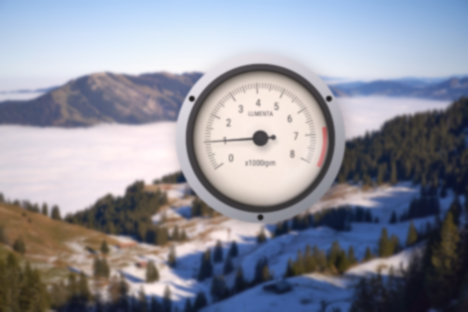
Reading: 1000; rpm
